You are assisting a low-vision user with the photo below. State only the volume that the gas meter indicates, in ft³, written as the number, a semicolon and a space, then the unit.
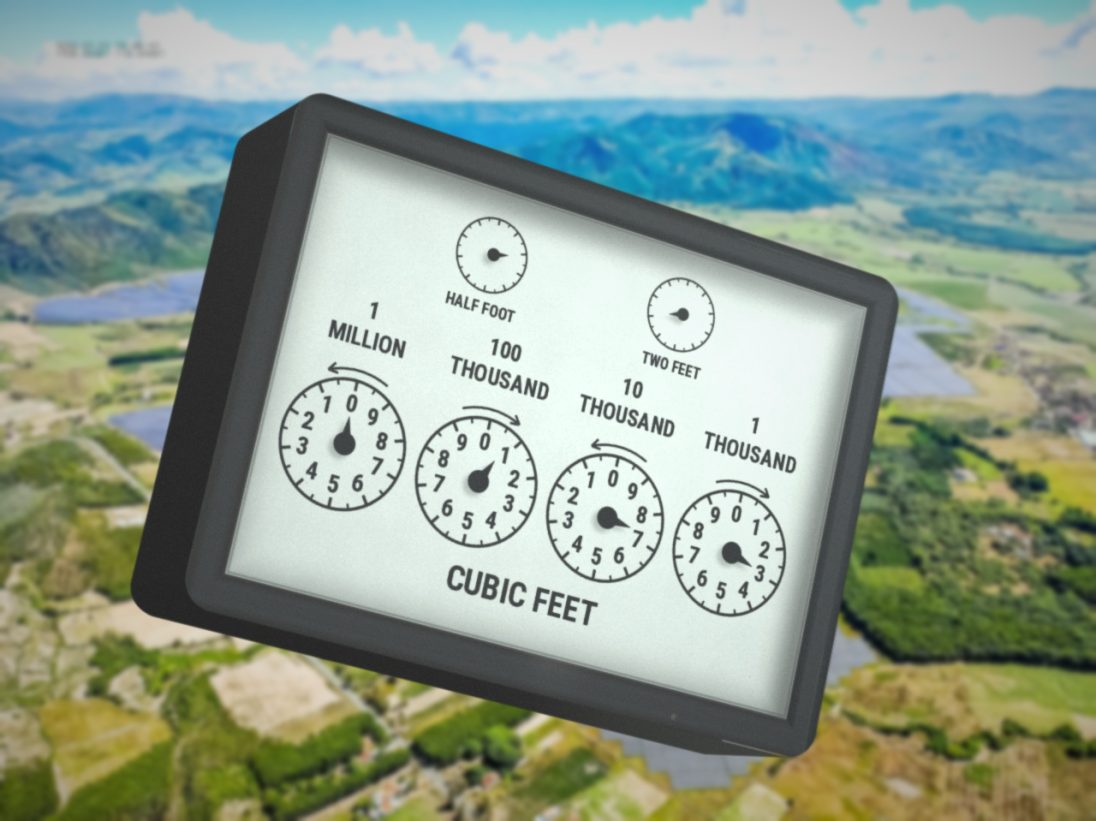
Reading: 7300; ft³
